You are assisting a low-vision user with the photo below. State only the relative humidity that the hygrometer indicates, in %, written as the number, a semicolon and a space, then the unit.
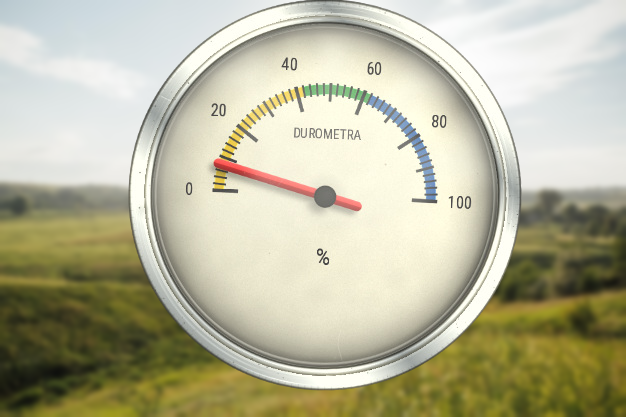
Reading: 8; %
